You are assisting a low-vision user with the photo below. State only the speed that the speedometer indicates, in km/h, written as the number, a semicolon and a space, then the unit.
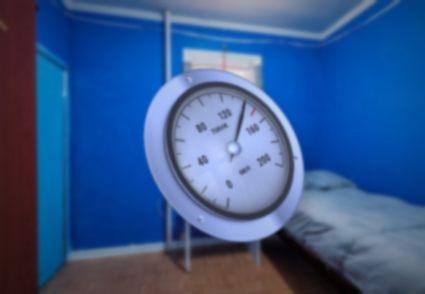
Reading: 140; km/h
